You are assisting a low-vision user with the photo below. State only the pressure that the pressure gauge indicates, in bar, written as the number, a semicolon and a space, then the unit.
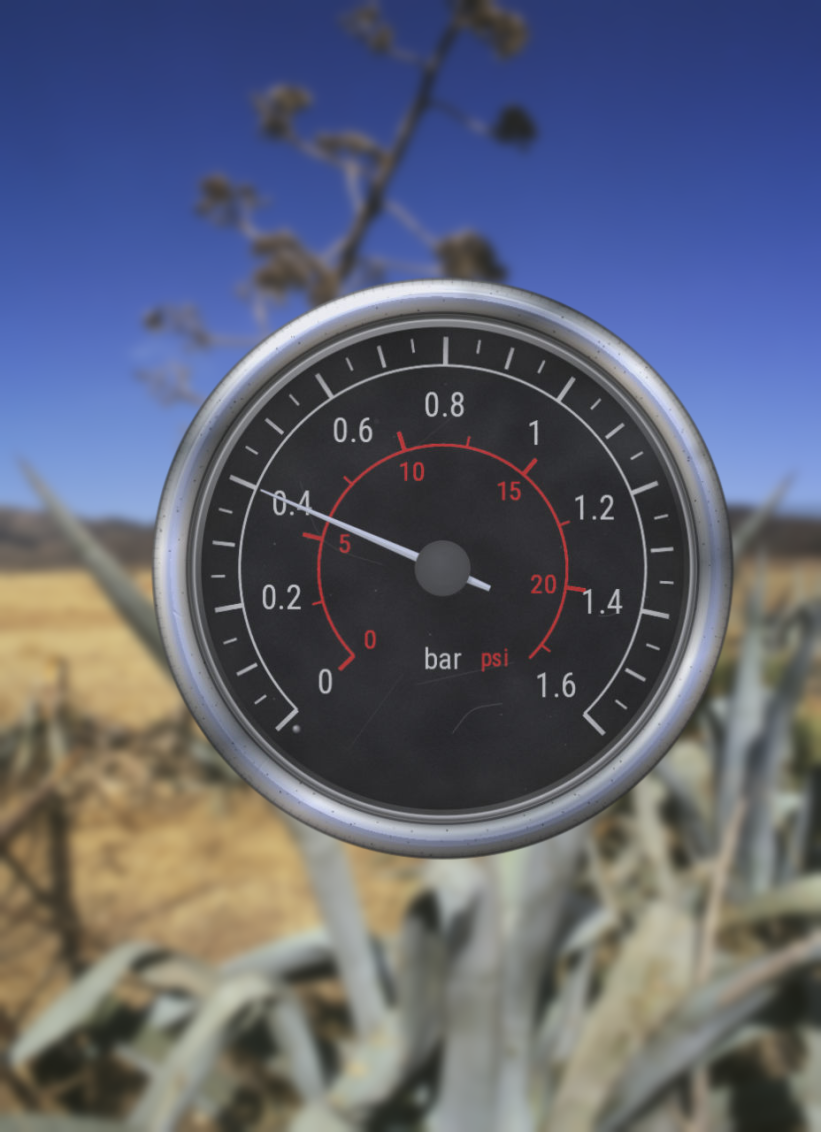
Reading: 0.4; bar
